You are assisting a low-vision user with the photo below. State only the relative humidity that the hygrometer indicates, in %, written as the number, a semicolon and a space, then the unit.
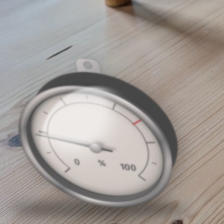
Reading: 20; %
